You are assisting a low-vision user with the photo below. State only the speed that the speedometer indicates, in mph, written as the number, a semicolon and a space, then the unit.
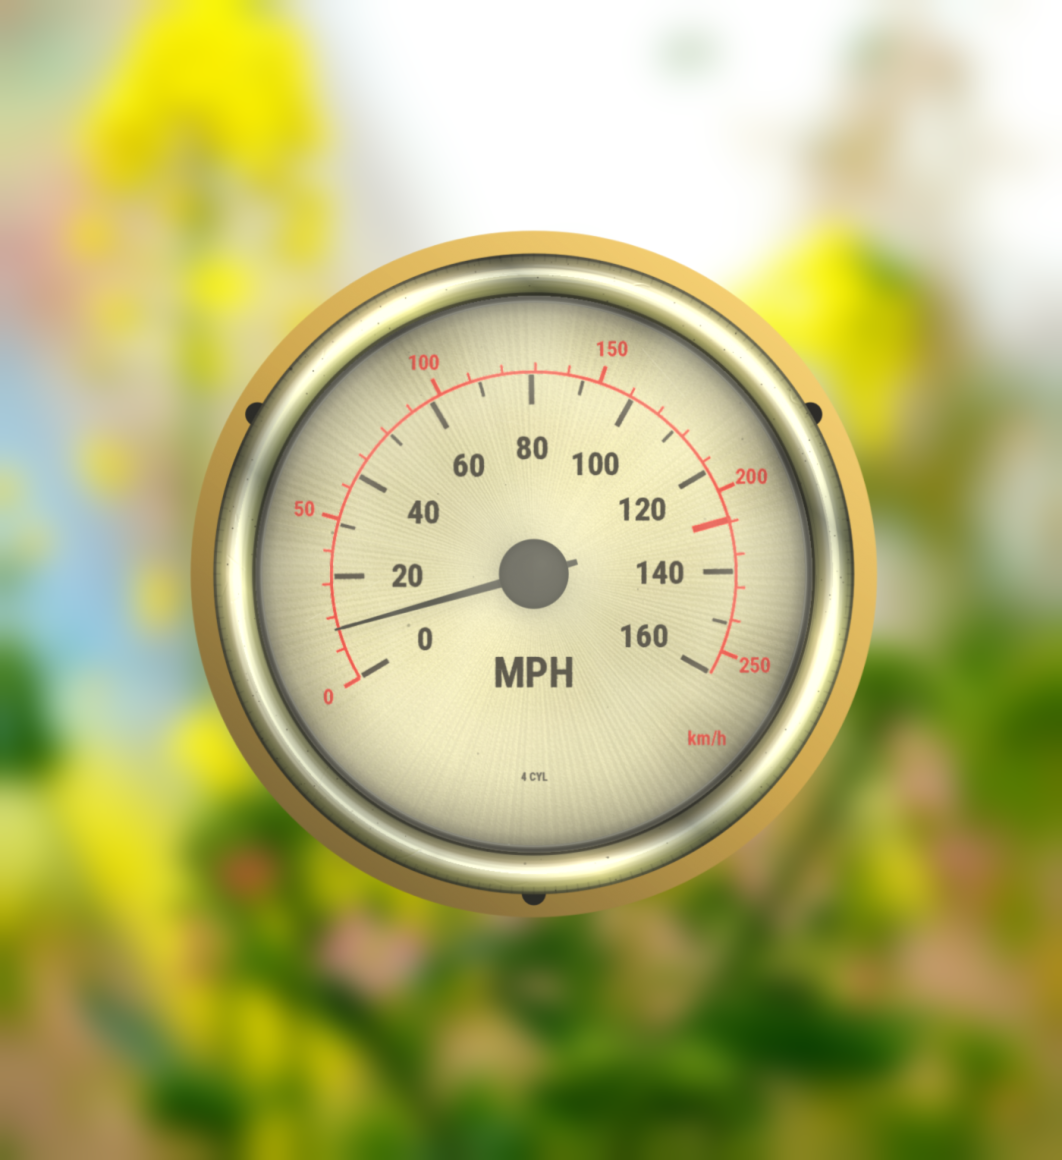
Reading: 10; mph
